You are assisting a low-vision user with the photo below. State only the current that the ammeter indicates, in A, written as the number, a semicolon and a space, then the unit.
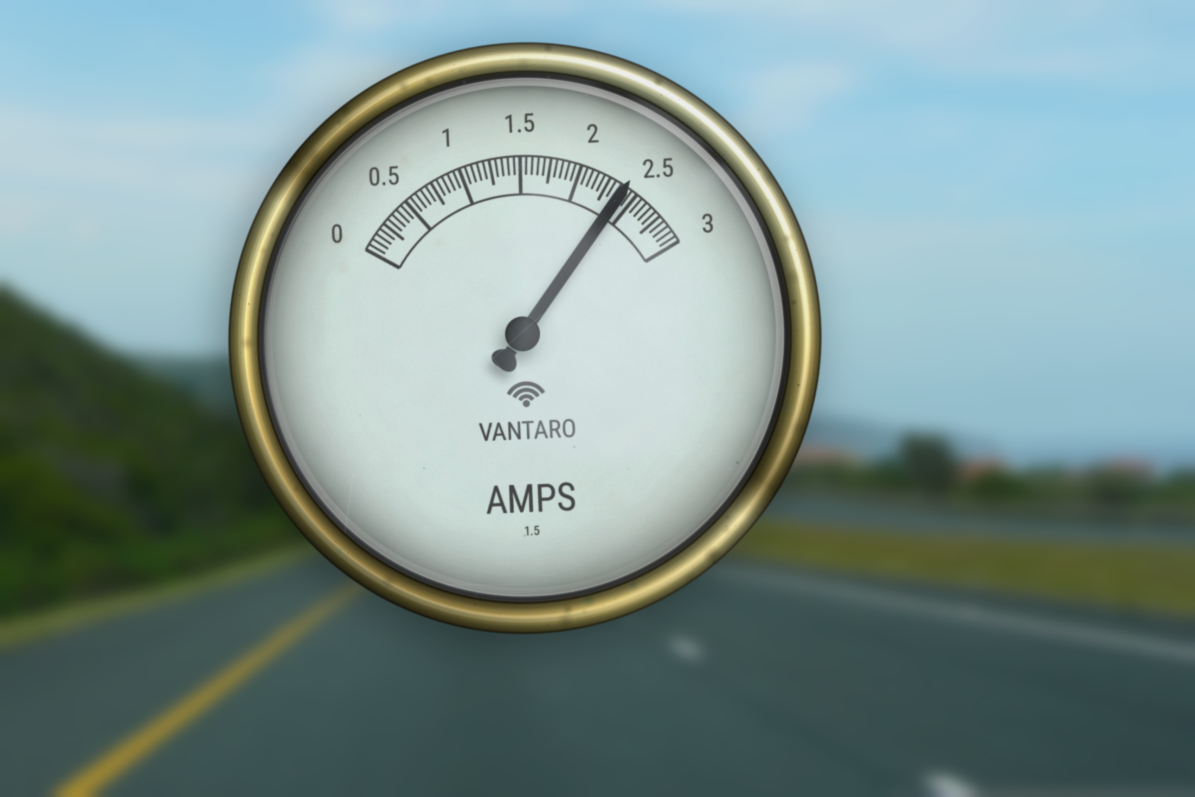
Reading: 2.4; A
